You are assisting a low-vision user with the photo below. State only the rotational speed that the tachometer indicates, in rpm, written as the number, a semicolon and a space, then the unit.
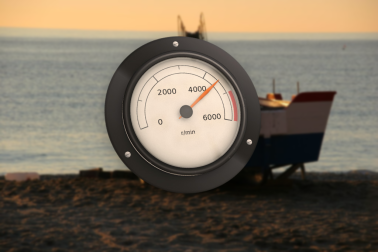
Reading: 4500; rpm
